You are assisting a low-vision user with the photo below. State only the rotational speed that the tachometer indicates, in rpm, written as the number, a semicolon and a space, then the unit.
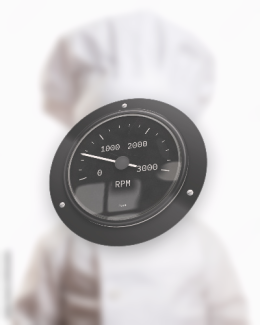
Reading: 500; rpm
